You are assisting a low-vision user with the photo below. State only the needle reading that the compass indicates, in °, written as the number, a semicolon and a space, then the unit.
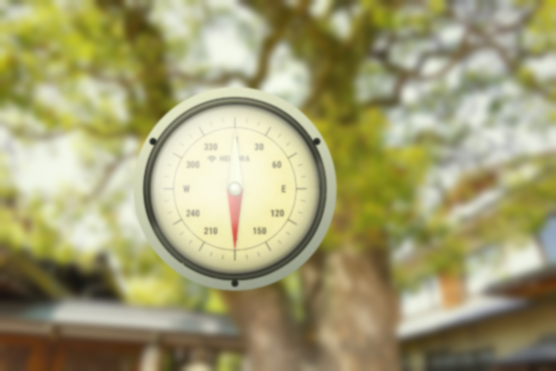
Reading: 180; °
